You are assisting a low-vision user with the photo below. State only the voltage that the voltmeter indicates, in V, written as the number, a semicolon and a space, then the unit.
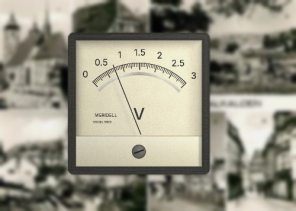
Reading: 0.75; V
